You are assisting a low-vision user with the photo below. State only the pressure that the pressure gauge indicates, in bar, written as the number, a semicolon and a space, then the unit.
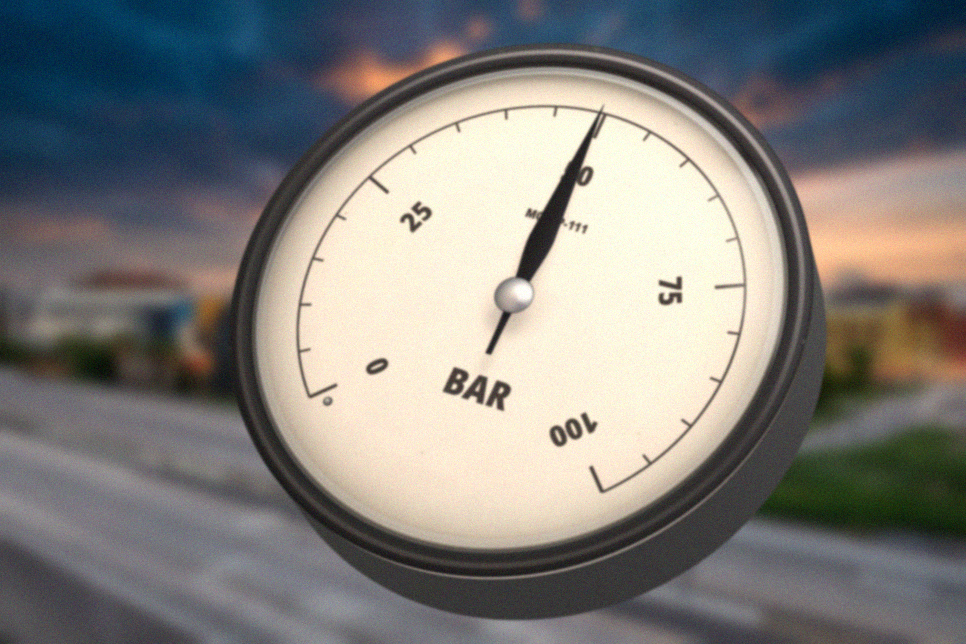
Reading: 50; bar
